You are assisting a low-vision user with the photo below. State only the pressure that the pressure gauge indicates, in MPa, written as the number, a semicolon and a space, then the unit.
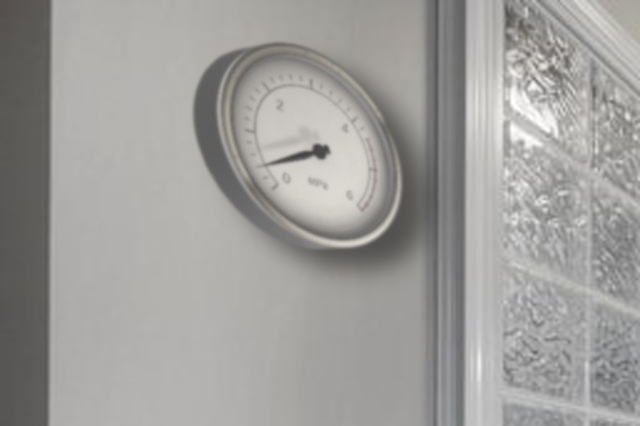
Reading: 0.4; MPa
